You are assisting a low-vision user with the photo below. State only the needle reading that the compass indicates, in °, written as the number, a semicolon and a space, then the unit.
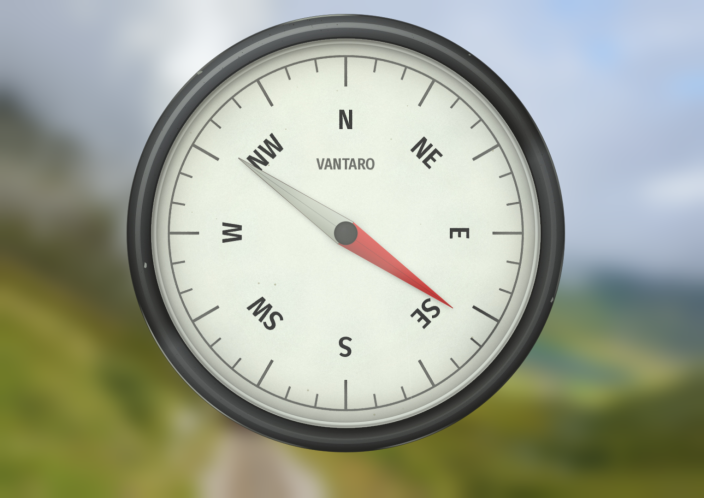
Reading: 125; °
